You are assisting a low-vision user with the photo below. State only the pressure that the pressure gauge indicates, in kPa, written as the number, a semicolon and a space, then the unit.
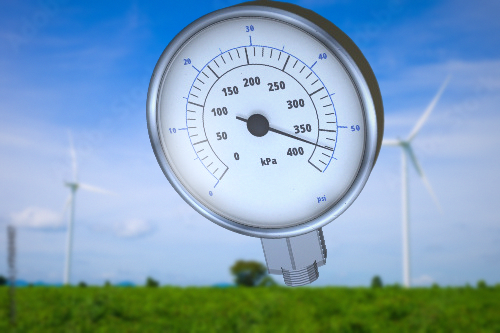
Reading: 370; kPa
